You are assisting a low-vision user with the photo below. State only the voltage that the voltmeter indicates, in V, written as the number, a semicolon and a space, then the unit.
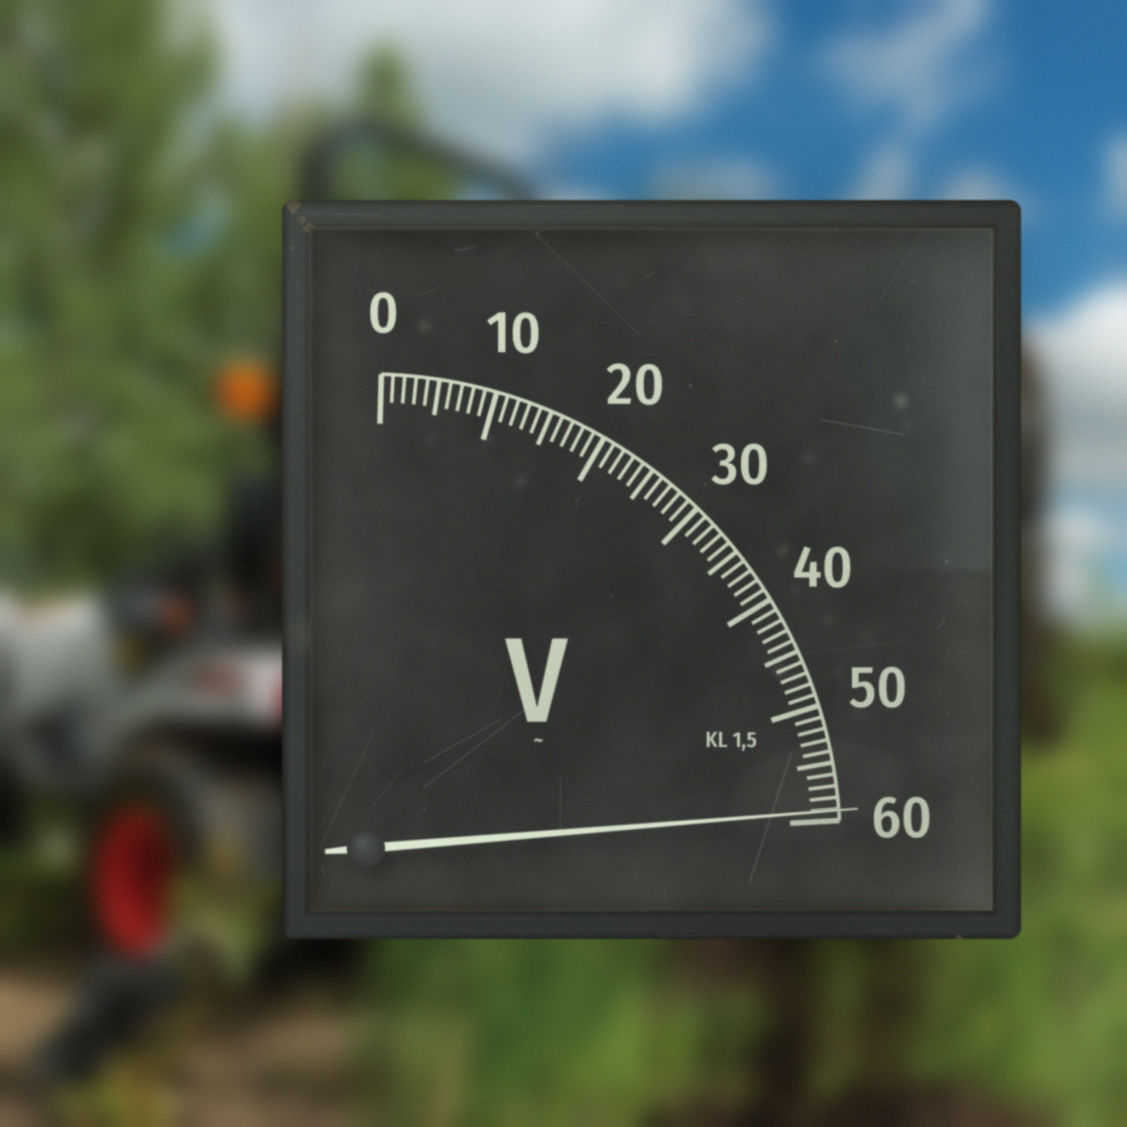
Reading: 59; V
